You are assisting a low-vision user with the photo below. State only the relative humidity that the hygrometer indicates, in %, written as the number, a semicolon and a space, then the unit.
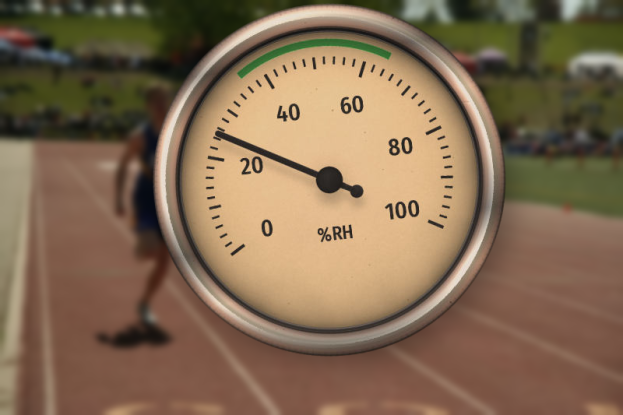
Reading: 25; %
